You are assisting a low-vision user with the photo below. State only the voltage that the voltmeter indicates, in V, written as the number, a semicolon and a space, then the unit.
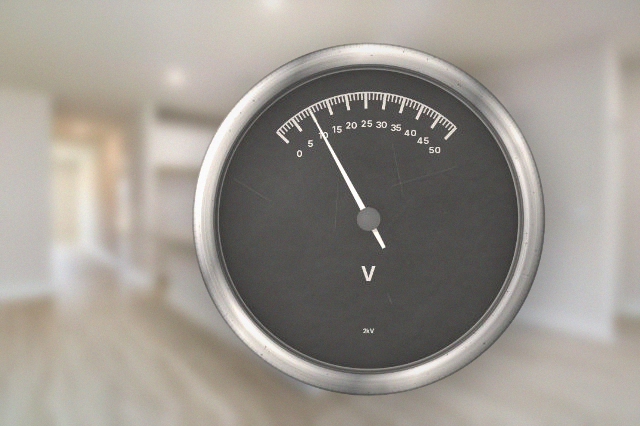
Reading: 10; V
